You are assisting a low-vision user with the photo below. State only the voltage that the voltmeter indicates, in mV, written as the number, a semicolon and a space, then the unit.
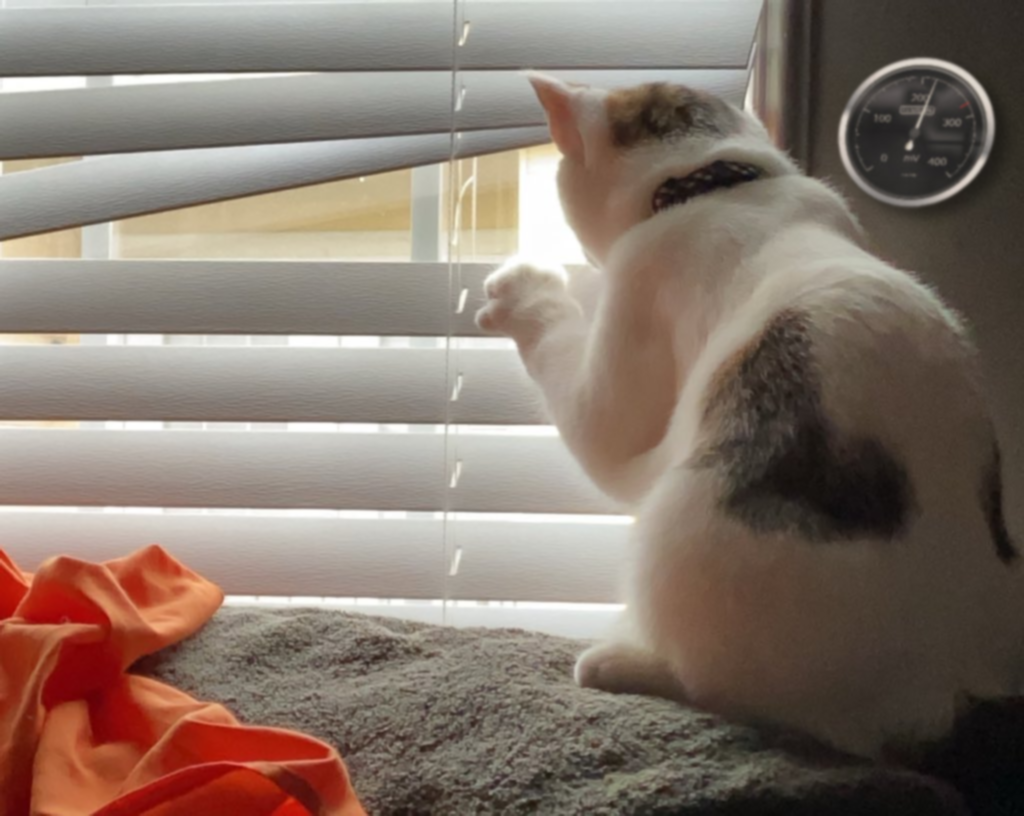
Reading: 220; mV
